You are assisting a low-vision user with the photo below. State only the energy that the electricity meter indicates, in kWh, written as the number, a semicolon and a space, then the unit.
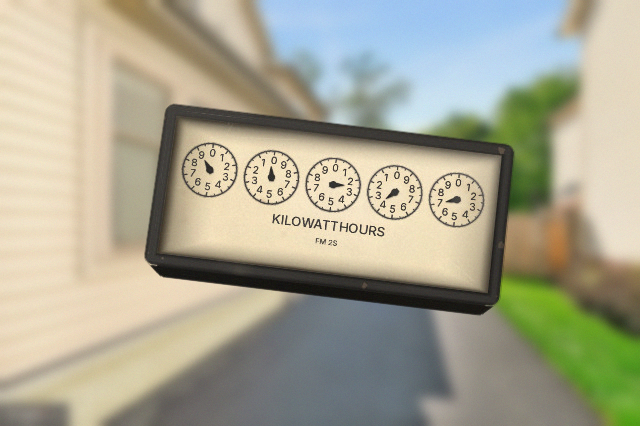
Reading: 90237; kWh
